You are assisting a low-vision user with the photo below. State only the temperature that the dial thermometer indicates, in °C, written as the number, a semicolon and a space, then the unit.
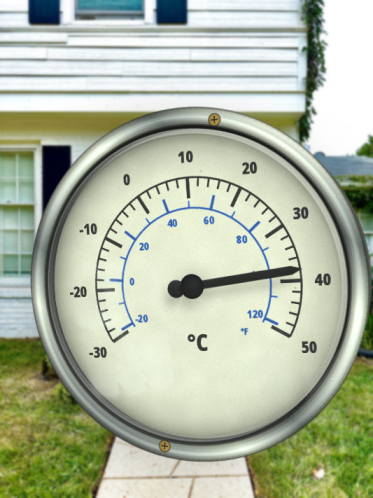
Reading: 38; °C
